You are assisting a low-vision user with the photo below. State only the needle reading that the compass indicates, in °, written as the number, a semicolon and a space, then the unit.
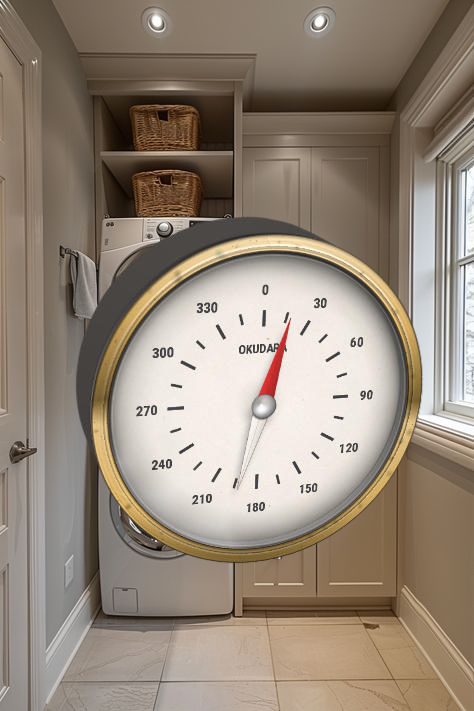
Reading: 15; °
